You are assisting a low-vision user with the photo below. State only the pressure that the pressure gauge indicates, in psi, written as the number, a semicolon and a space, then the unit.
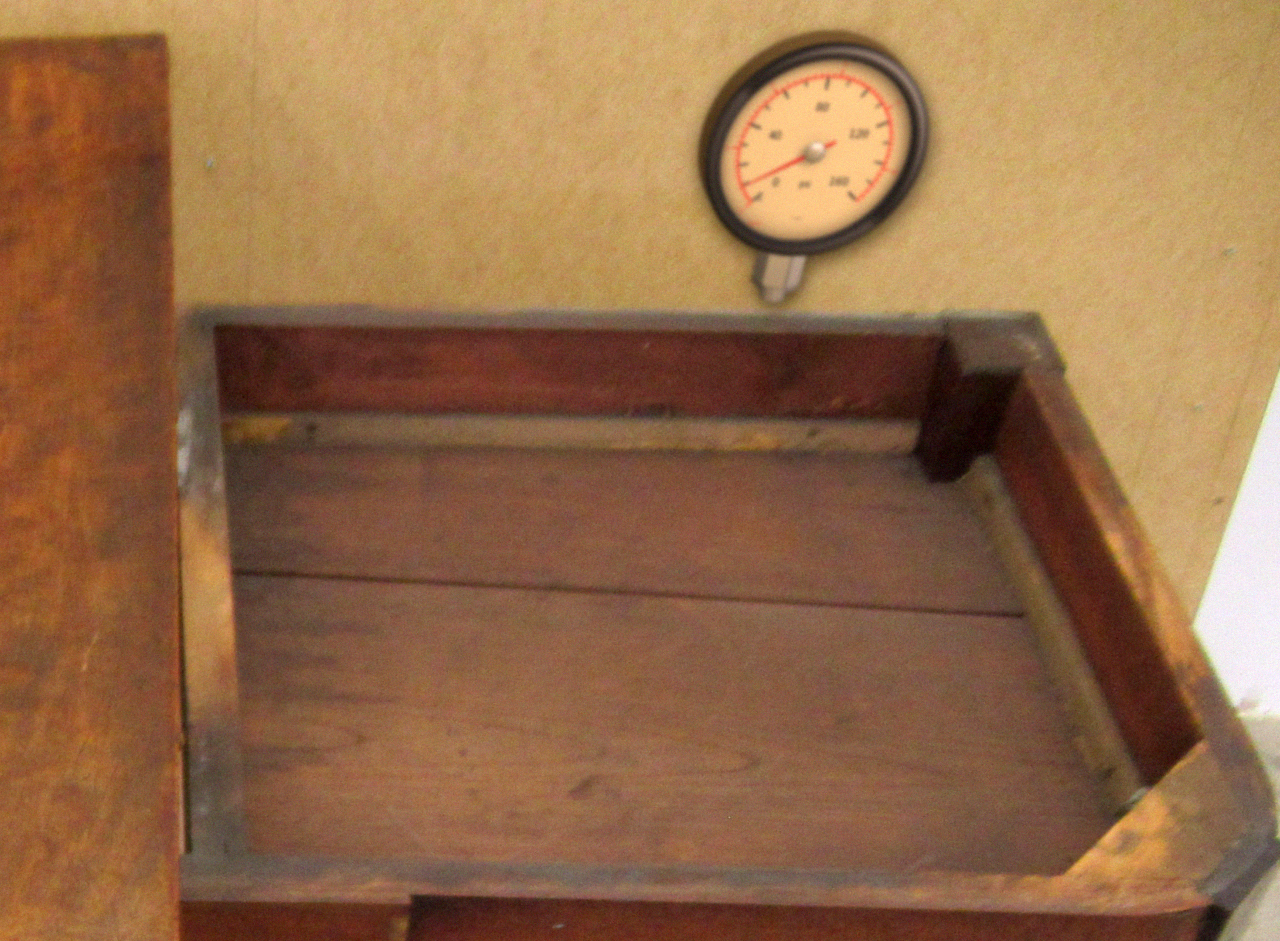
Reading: 10; psi
